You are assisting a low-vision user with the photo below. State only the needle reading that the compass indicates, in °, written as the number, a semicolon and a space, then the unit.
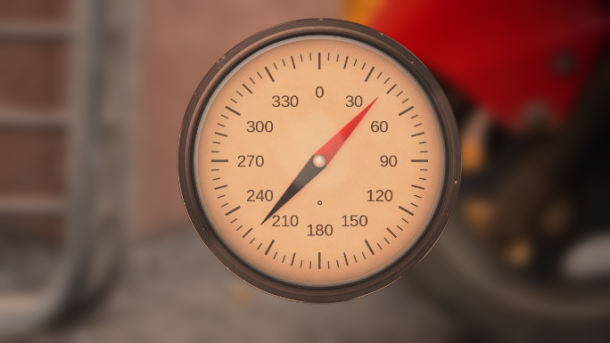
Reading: 42.5; °
